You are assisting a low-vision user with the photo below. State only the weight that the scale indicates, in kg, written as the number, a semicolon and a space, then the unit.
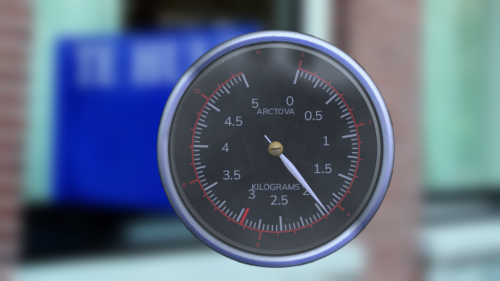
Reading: 1.95; kg
